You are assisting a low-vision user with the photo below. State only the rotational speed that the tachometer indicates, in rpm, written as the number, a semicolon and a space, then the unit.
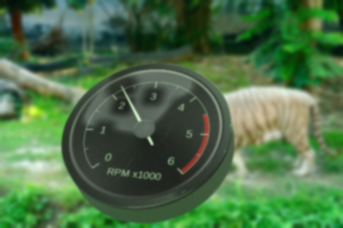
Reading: 2250; rpm
